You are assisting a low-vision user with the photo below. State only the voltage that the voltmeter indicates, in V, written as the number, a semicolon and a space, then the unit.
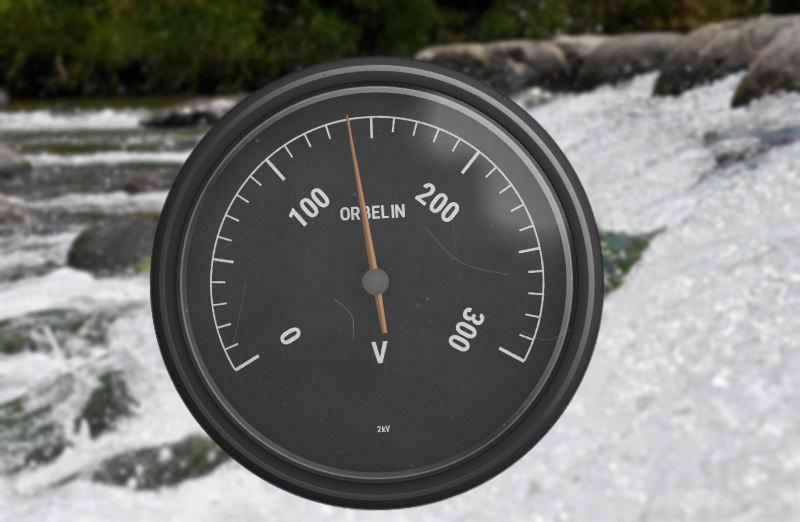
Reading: 140; V
